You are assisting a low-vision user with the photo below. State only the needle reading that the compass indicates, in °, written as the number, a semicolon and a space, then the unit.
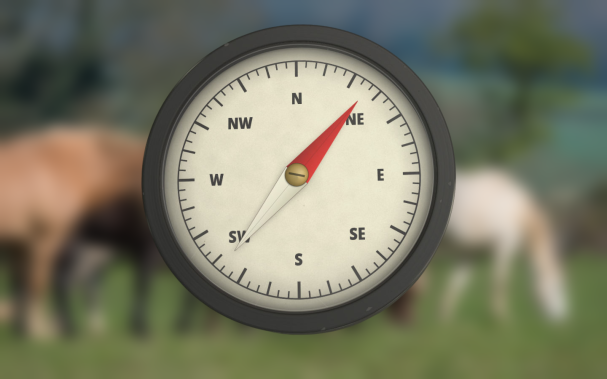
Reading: 40; °
